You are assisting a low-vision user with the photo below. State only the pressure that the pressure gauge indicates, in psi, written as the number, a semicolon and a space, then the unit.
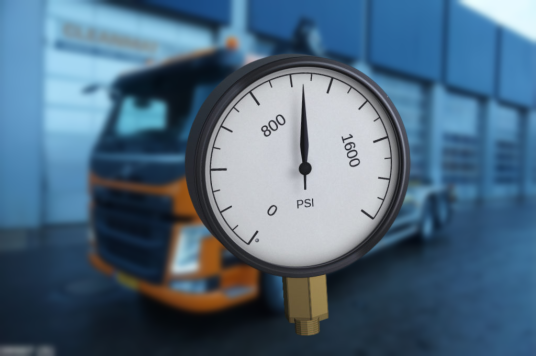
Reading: 1050; psi
